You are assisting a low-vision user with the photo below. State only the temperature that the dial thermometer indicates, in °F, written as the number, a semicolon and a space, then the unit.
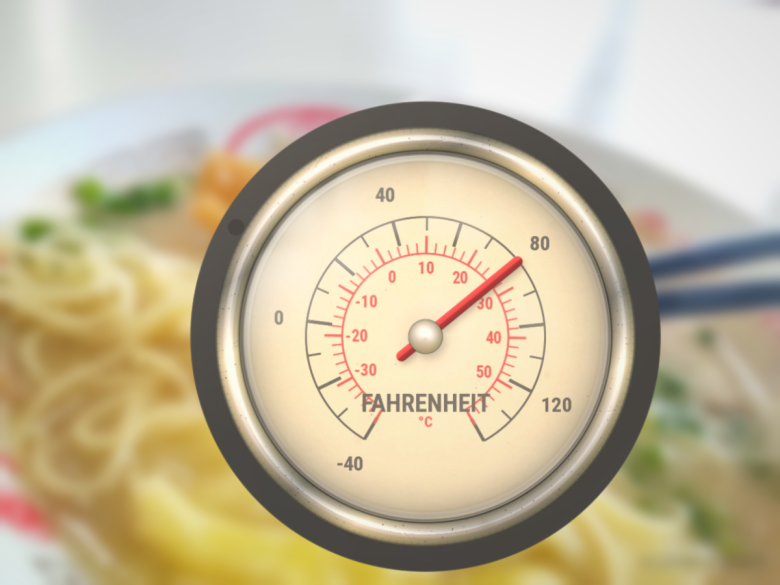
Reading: 80; °F
